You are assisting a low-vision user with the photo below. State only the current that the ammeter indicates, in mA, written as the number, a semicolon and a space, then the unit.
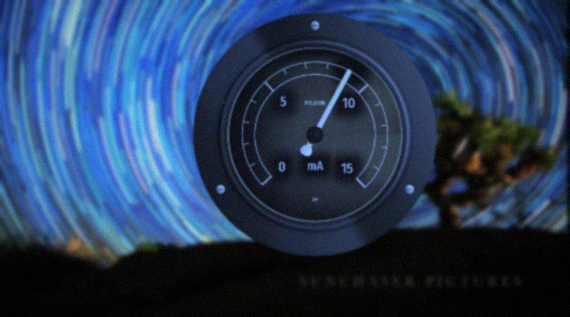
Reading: 9; mA
